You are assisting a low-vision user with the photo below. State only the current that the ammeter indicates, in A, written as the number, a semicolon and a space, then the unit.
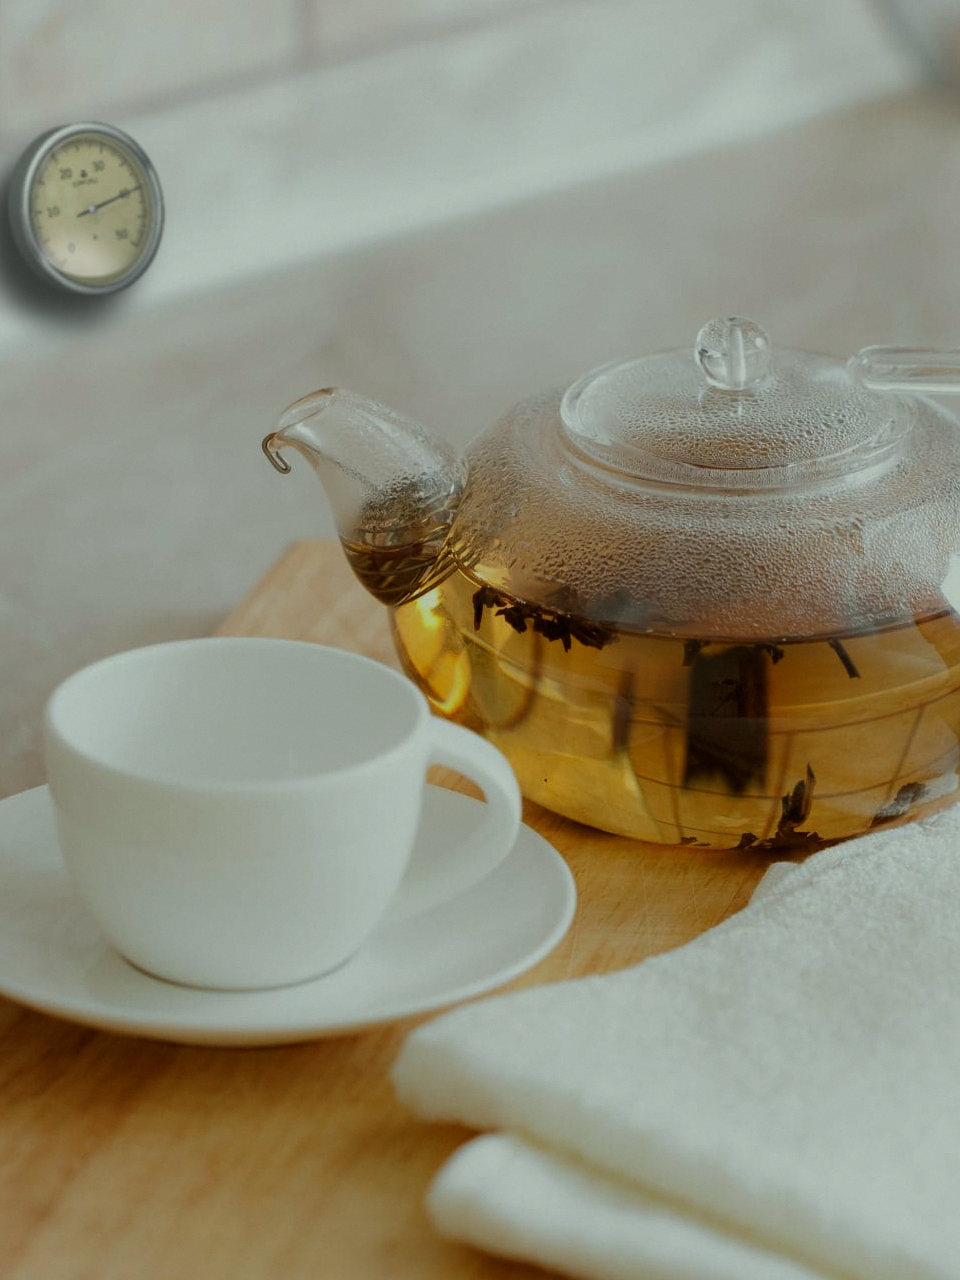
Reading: 40; A
